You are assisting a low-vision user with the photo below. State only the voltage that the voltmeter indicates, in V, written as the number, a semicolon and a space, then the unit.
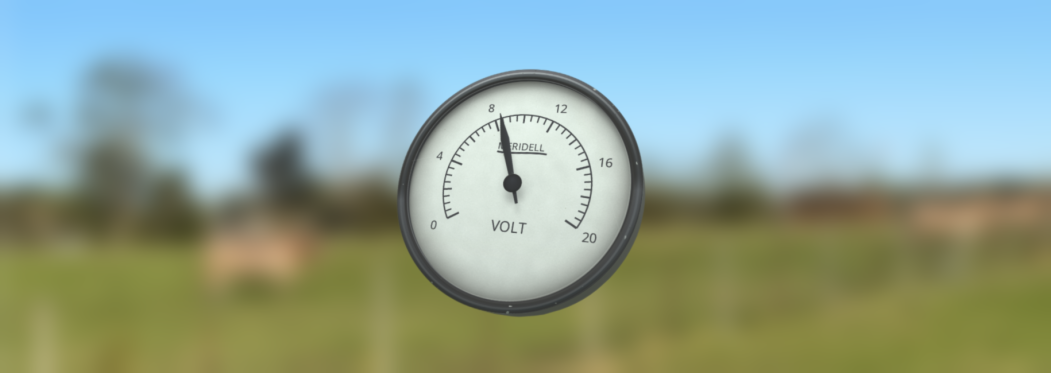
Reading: 8.5; V
